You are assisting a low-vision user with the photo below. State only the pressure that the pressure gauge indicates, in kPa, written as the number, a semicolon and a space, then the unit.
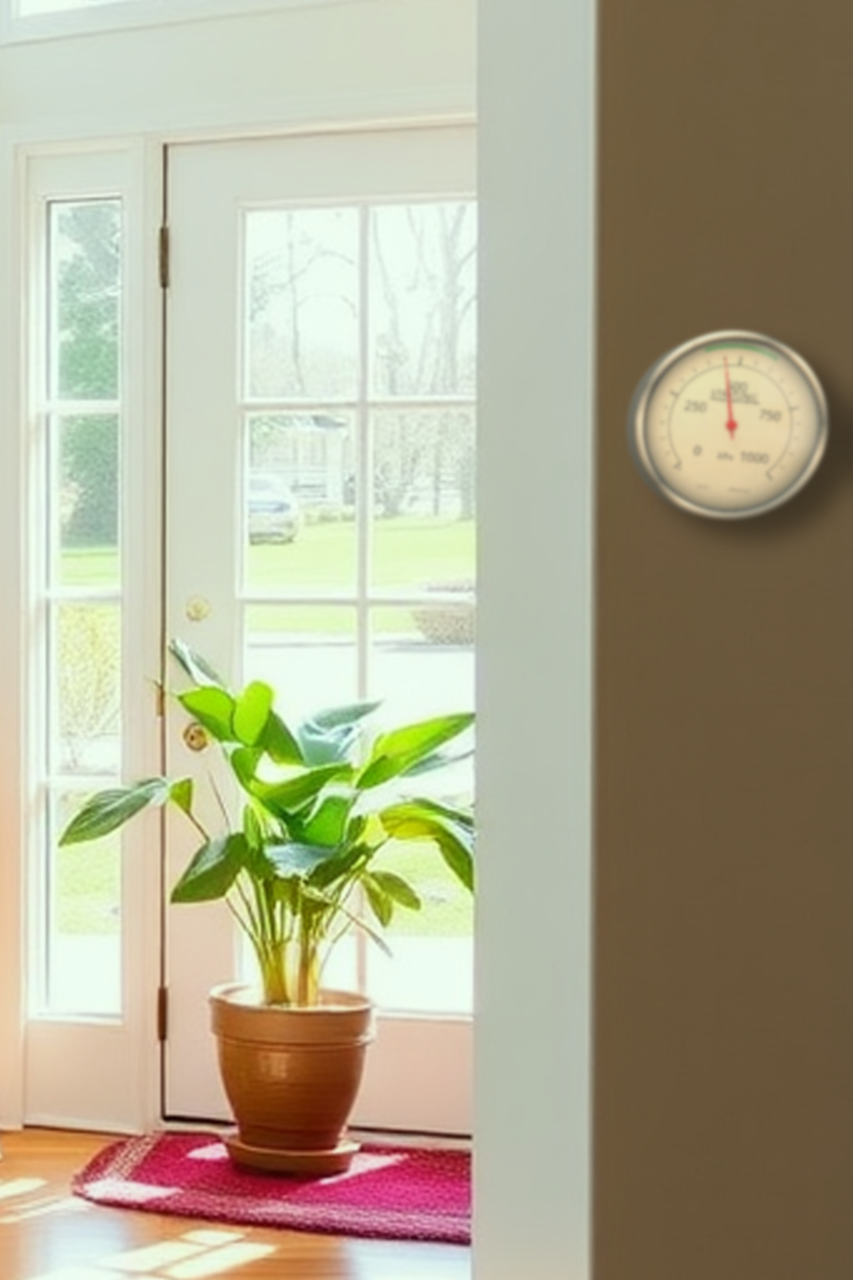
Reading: 450; kPa
